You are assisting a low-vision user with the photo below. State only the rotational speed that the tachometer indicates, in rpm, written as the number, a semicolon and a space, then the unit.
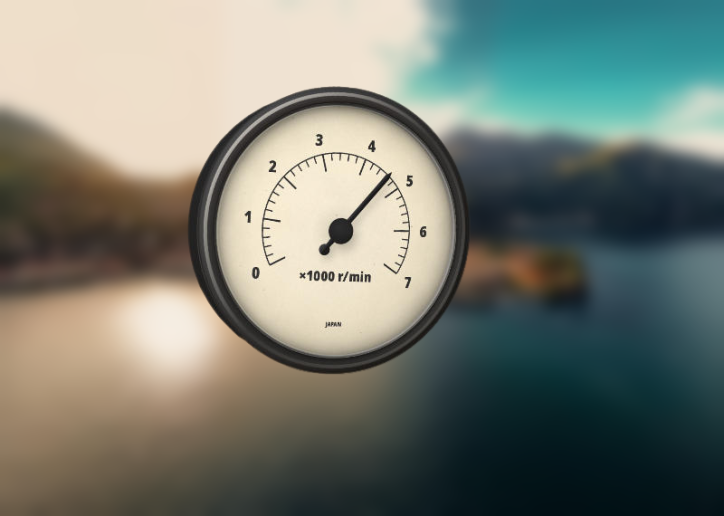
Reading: 4600; rpm
